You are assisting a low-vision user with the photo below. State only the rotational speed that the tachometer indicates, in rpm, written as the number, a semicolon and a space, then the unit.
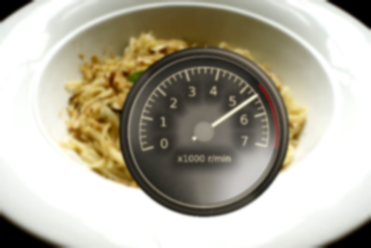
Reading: 5400; rpm
